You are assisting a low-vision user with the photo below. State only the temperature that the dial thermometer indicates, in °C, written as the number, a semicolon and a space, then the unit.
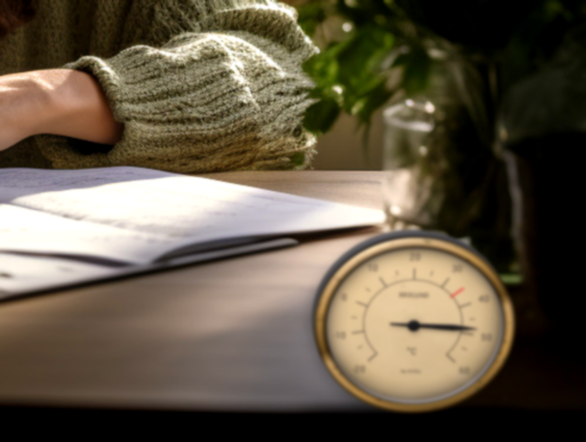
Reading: 47.5; °C
